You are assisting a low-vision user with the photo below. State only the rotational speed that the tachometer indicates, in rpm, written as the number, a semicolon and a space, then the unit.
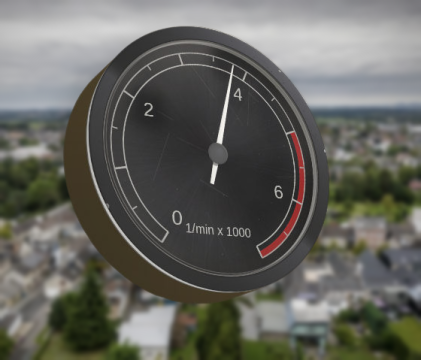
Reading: 3750; rpm
